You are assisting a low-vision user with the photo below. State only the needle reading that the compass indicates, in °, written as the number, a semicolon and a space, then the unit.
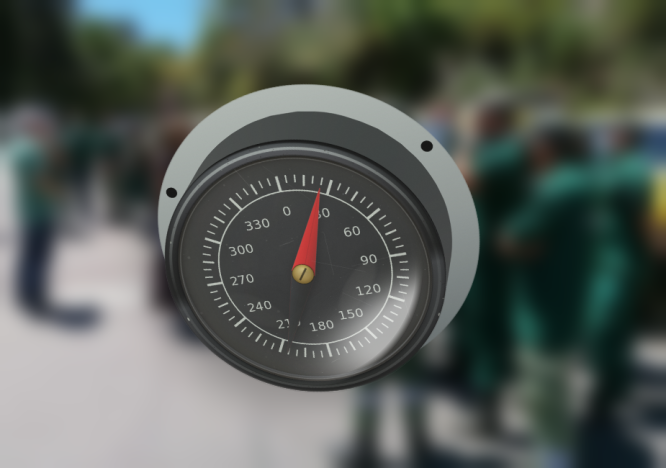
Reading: 25; °
